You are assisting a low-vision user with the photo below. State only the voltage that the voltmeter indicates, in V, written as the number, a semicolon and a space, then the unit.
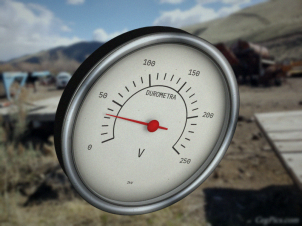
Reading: 35; V
